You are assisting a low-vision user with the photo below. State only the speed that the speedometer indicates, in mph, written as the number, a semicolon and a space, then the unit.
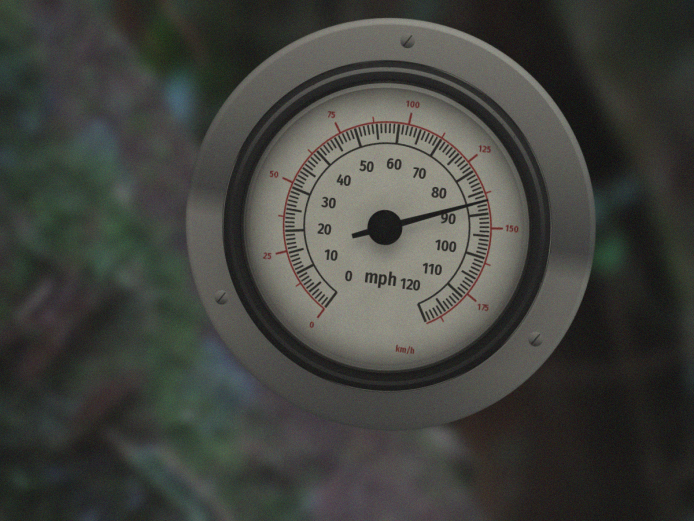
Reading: 87; mph
